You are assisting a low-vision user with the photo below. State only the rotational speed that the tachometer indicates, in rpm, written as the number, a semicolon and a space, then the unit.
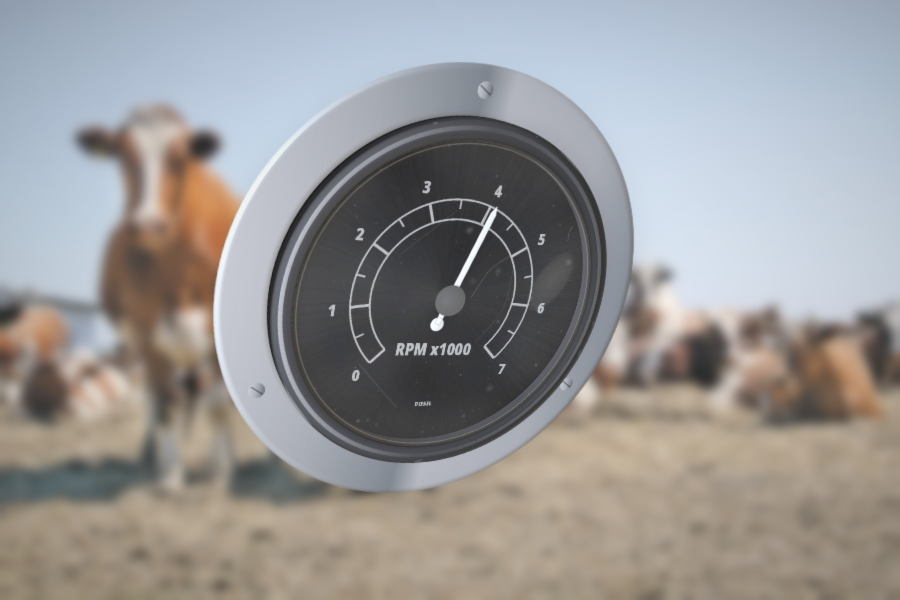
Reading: 4000; rpm
